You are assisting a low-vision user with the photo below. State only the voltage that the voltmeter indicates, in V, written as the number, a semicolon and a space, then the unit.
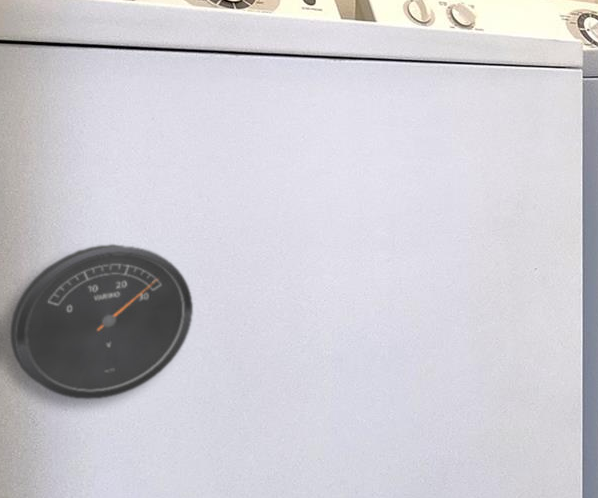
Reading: 28; V
